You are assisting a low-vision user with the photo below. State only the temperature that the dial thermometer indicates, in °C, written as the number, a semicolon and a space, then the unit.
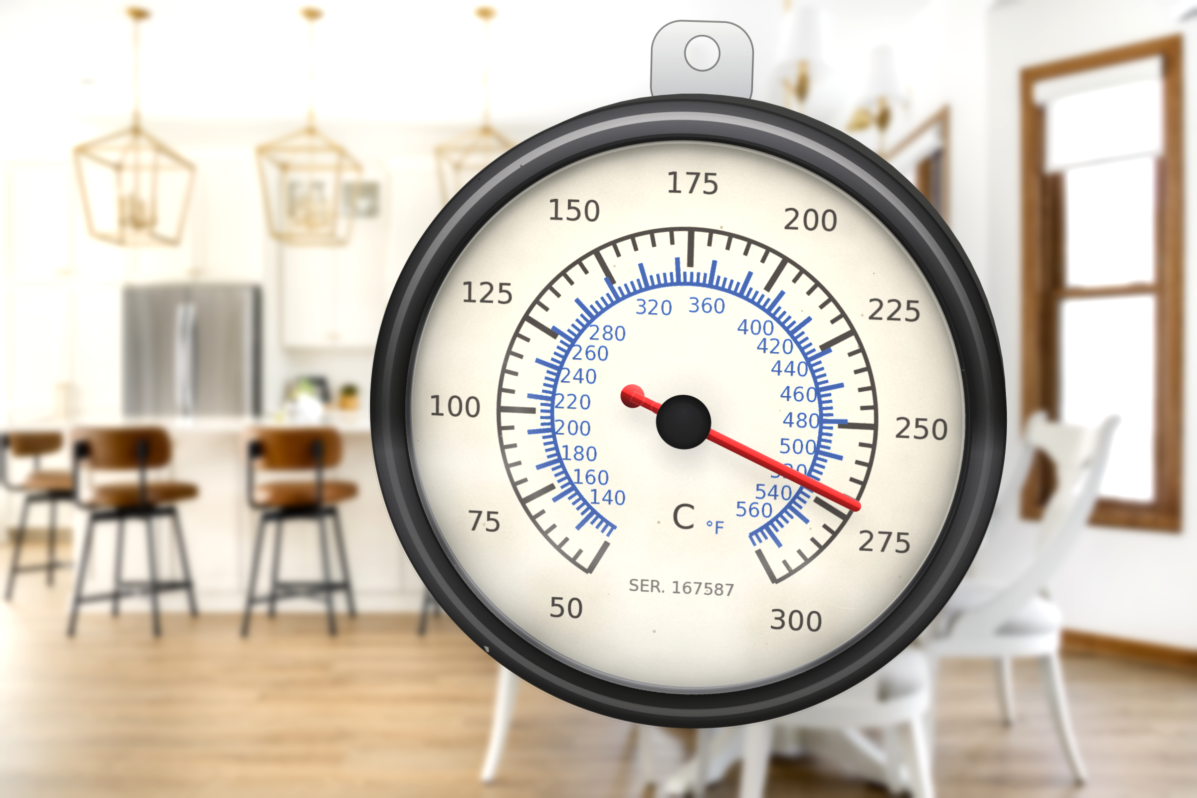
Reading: 270; °C
